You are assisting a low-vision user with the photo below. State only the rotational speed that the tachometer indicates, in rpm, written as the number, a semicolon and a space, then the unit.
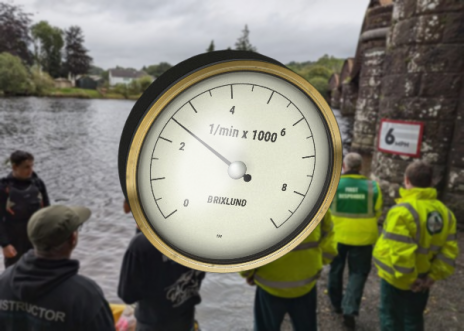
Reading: 2500; rpm
